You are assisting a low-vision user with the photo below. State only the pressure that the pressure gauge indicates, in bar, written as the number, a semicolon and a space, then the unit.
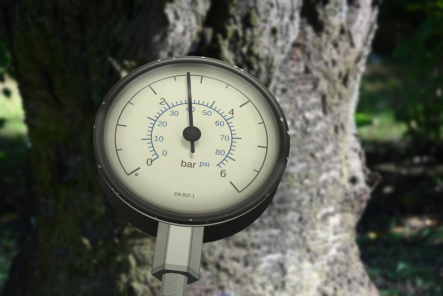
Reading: 2.75; bar
